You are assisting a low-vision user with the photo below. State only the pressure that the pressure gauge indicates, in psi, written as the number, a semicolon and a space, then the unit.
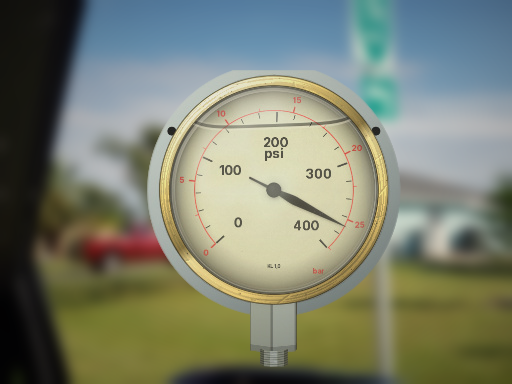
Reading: 370; psi
